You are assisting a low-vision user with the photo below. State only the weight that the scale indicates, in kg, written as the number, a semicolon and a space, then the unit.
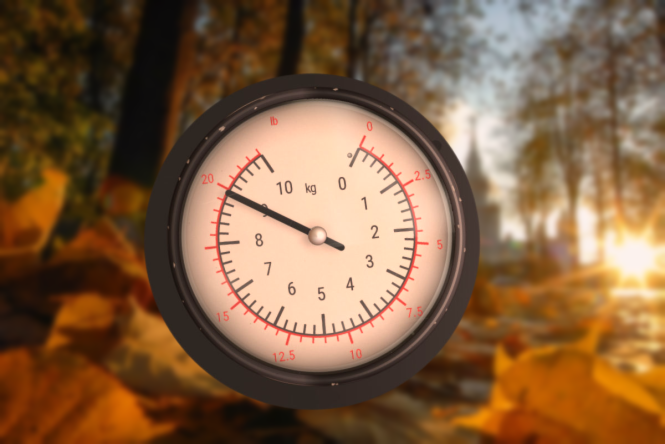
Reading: 9; kg
